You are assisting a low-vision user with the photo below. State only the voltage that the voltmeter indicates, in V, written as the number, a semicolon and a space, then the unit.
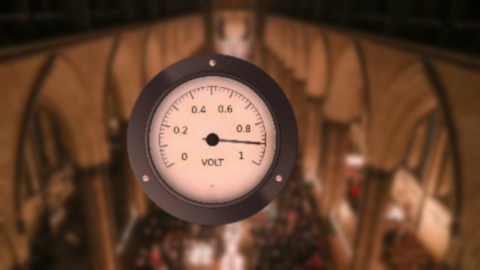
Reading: 0.9; V
